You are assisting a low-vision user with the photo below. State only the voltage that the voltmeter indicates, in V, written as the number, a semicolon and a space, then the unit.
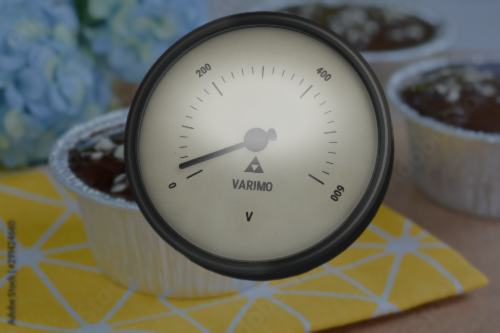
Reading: 20; V
